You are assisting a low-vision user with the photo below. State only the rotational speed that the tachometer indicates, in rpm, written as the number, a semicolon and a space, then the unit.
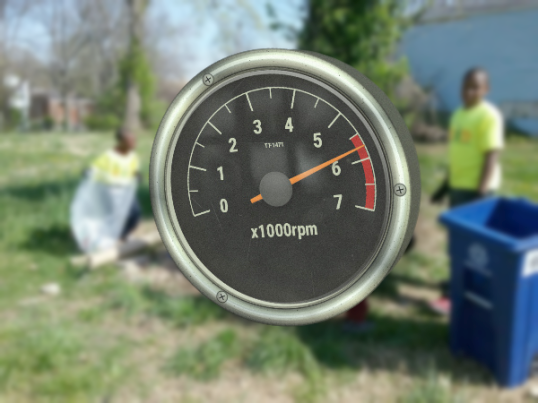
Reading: 5750; rpm
